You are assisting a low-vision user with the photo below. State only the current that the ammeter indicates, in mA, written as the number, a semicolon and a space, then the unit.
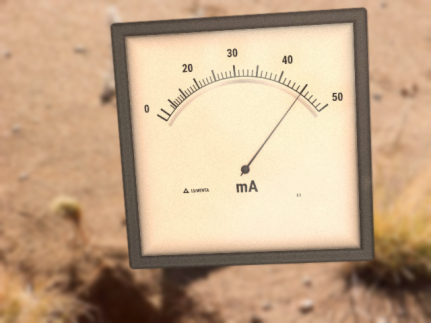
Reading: 45; mA
